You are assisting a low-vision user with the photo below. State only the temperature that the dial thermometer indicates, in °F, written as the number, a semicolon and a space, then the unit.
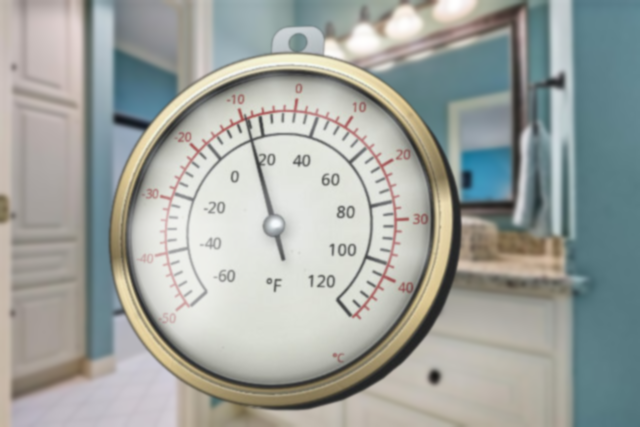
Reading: 16; °F
